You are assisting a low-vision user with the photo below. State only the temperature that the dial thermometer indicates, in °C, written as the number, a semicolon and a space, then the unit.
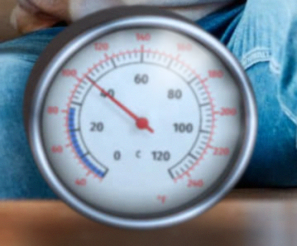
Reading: 40; °C
